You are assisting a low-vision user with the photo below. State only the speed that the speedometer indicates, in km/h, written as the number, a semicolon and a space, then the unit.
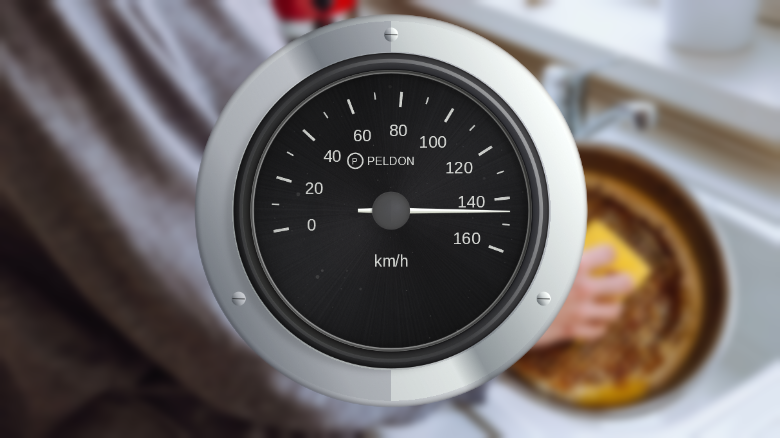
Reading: 145; km/h
